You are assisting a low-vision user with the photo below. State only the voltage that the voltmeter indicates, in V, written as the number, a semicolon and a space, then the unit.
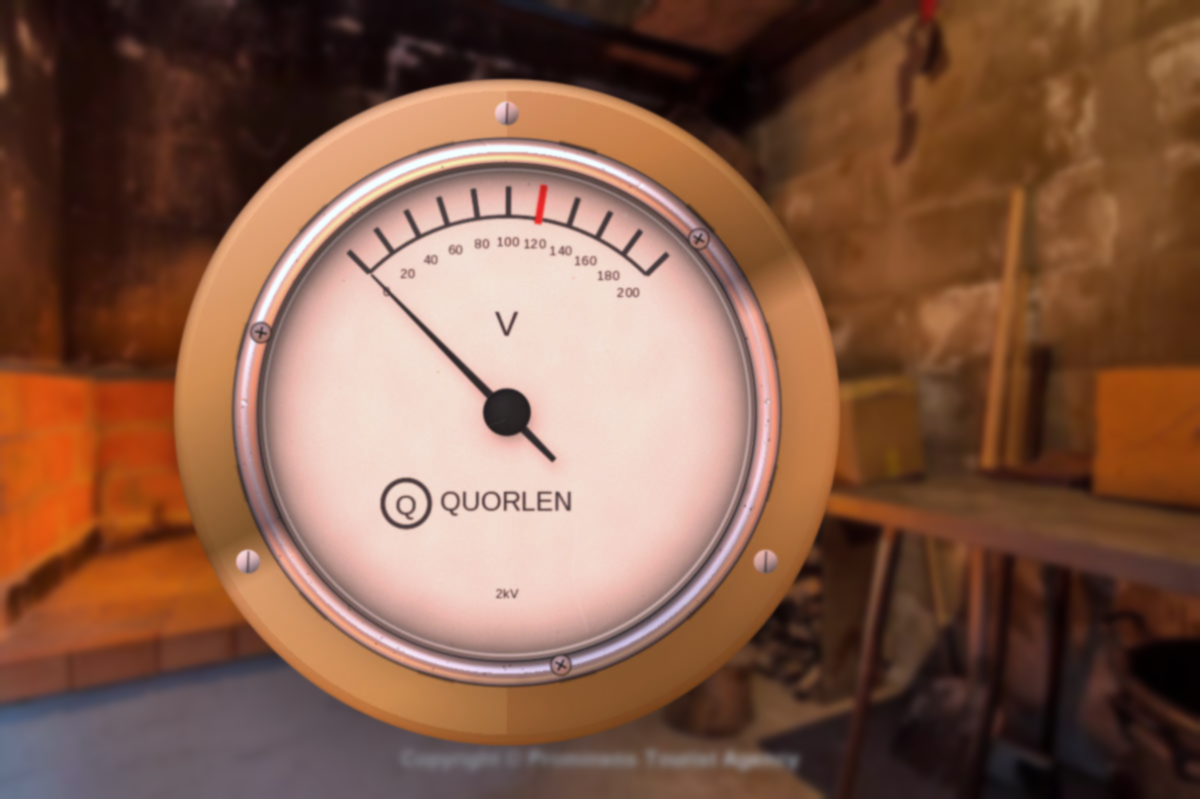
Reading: 0; V
